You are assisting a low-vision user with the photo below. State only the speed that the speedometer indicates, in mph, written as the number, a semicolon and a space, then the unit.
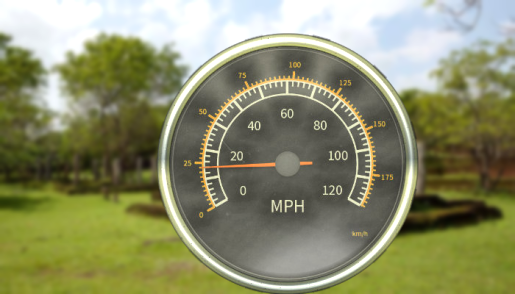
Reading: 14; mph
